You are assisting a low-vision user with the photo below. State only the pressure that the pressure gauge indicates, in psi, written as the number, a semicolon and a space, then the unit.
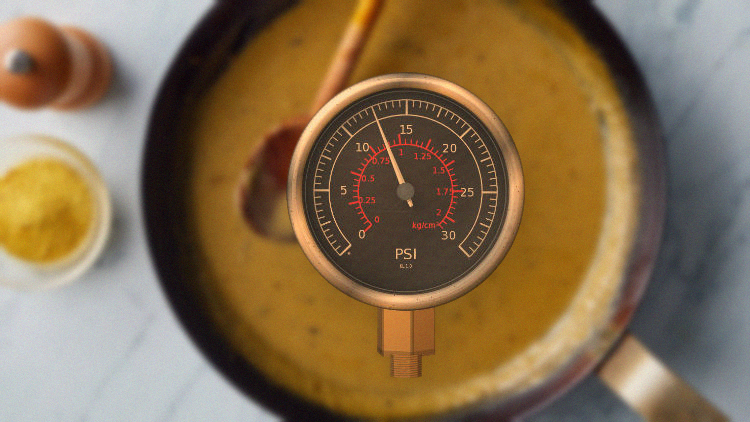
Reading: 12.5; psi
